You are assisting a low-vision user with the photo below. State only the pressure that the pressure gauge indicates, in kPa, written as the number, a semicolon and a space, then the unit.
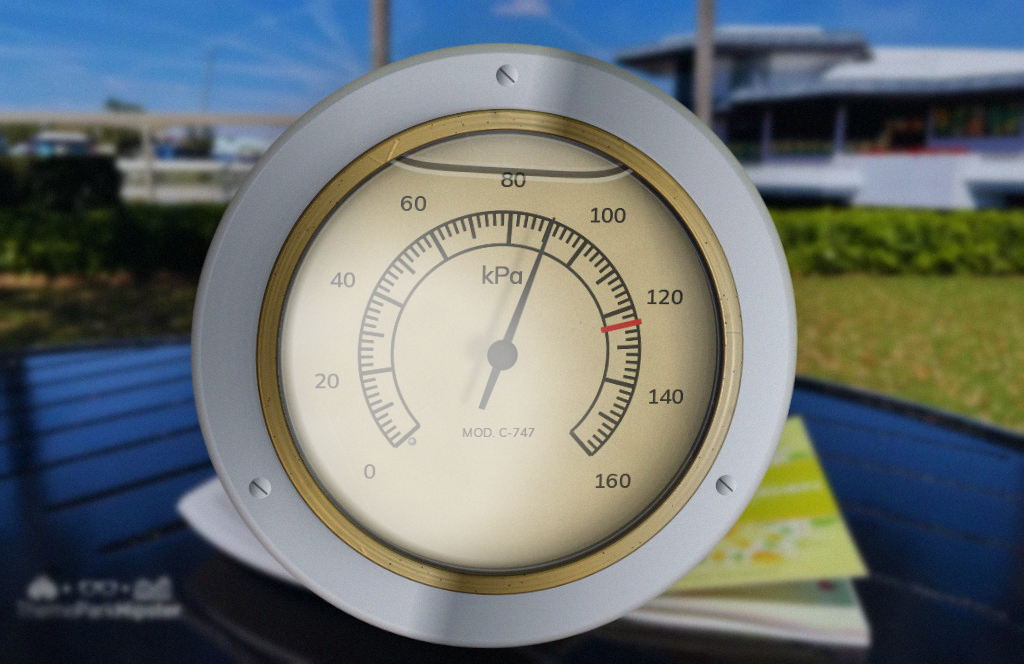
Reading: 90; kPa
